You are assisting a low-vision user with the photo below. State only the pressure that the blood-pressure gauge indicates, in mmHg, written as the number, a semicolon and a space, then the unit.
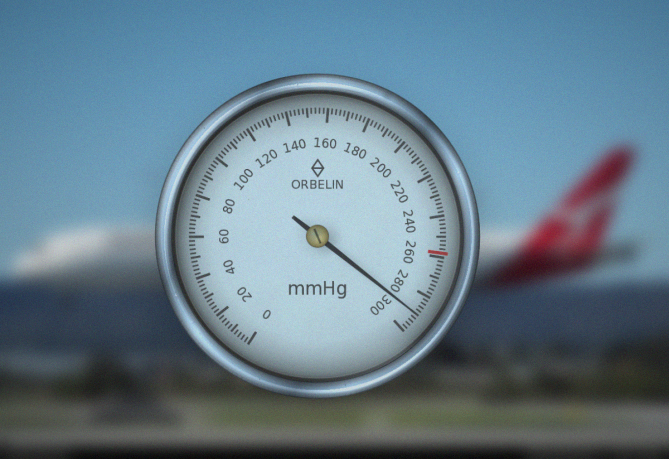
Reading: 290; mmHg
